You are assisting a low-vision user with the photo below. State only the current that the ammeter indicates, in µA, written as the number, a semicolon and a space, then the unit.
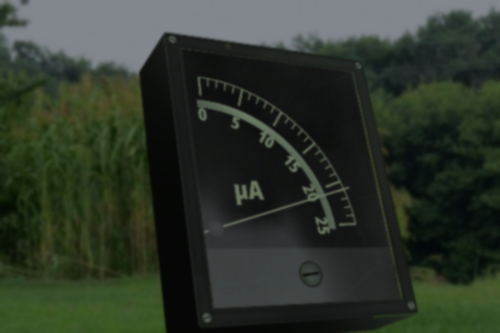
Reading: 21; µA
